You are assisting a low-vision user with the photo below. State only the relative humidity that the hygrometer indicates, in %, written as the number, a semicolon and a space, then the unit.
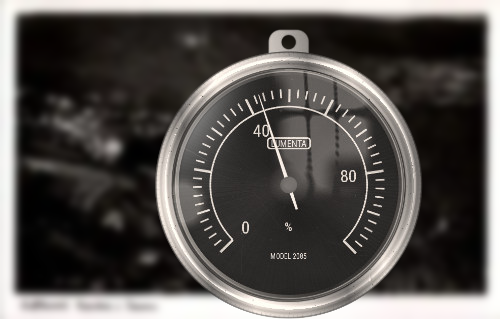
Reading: 43; %
